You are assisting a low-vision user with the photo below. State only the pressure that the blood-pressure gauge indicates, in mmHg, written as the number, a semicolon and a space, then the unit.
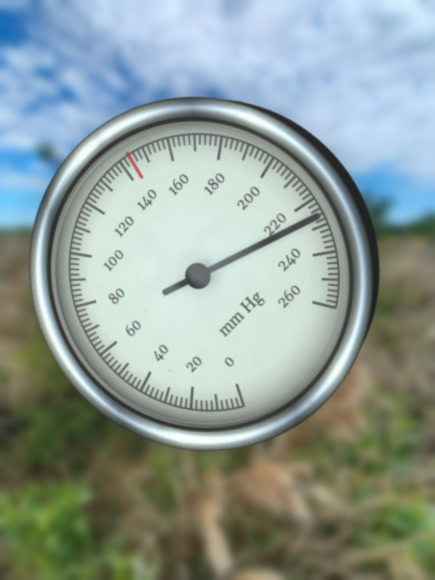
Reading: 226; mmHg
